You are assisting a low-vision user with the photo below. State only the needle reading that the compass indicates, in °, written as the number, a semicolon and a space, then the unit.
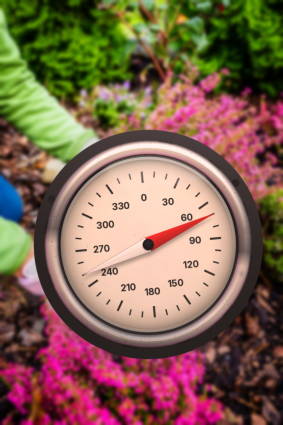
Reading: 70; °
